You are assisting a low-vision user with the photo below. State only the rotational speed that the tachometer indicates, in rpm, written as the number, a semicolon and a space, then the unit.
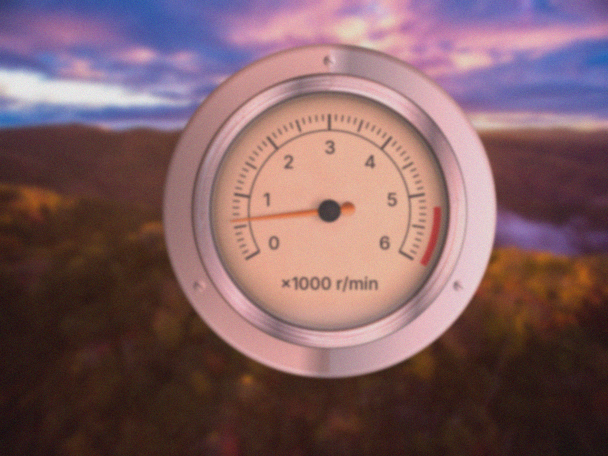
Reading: 600; rpm
